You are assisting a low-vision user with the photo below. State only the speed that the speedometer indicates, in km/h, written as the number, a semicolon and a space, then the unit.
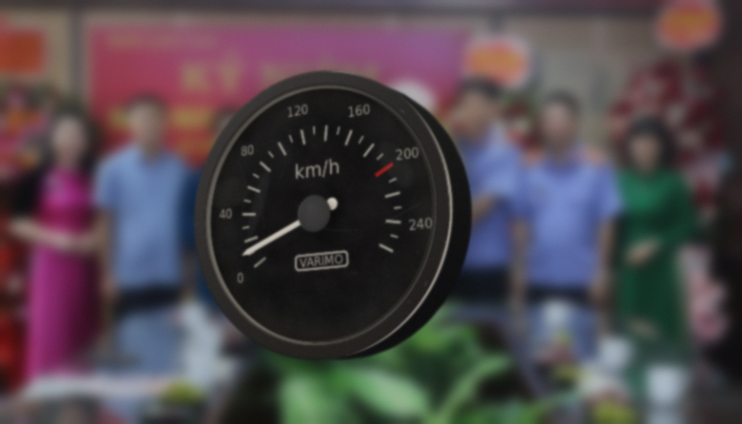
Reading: 10; km/h
